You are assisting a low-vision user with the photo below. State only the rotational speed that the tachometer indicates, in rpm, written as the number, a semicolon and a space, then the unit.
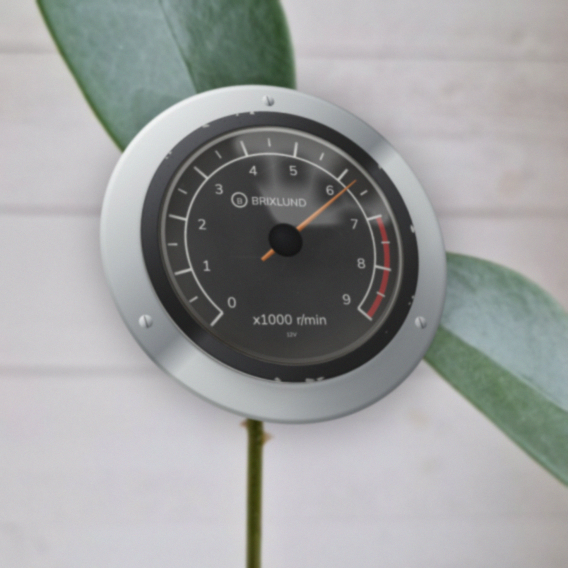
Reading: 6250; rpm
